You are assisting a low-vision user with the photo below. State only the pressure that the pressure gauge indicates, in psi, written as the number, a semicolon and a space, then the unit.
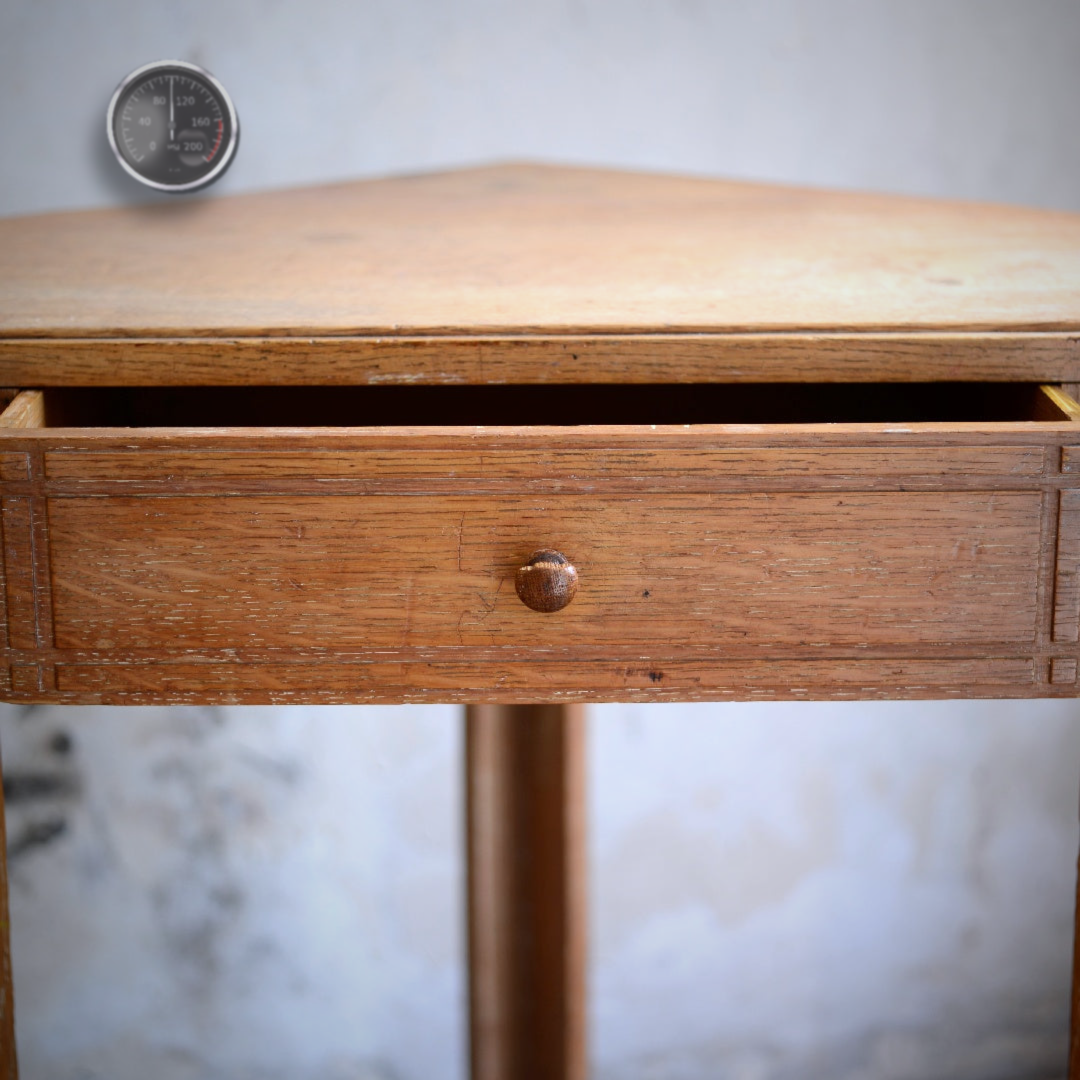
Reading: 100; psi
